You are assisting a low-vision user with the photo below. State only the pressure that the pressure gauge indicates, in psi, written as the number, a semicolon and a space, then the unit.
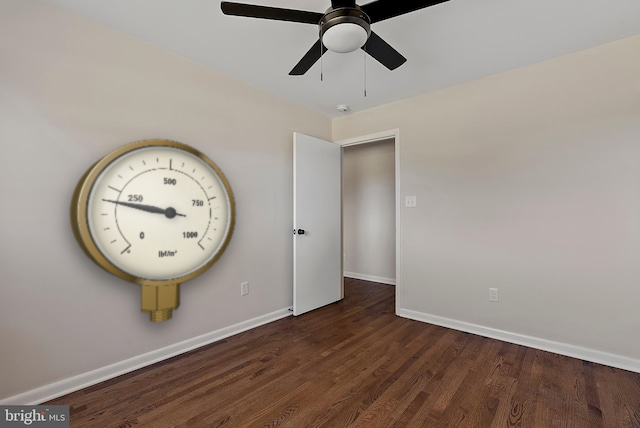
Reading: 200; psi
